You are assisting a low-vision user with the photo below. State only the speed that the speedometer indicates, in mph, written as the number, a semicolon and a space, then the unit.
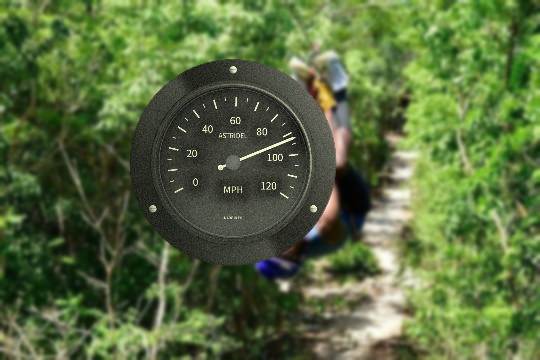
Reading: 92.5; mph
